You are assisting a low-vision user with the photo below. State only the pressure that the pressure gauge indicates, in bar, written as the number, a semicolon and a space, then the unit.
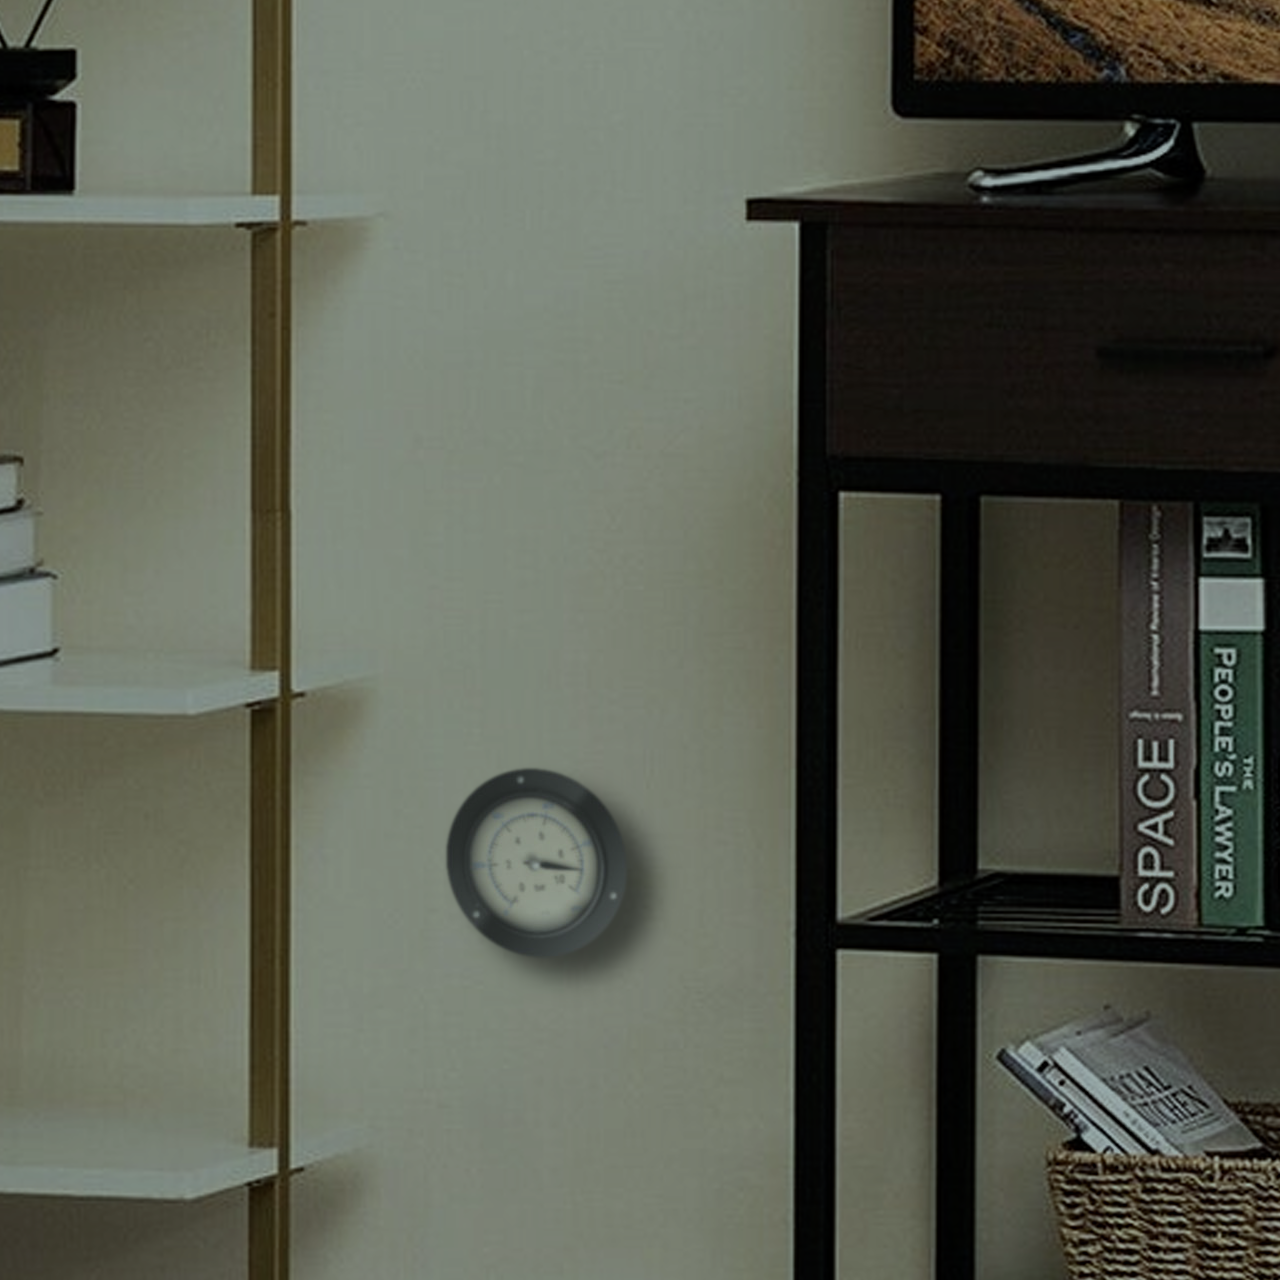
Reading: 9; bar
